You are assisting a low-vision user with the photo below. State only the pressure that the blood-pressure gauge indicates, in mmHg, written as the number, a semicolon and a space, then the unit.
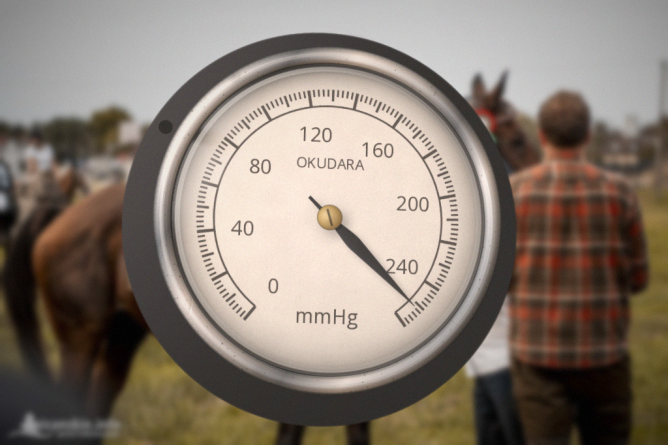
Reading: 252; mmHg
